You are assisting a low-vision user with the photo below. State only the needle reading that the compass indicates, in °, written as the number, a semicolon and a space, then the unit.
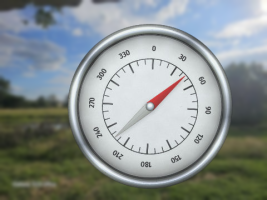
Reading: 45; °
